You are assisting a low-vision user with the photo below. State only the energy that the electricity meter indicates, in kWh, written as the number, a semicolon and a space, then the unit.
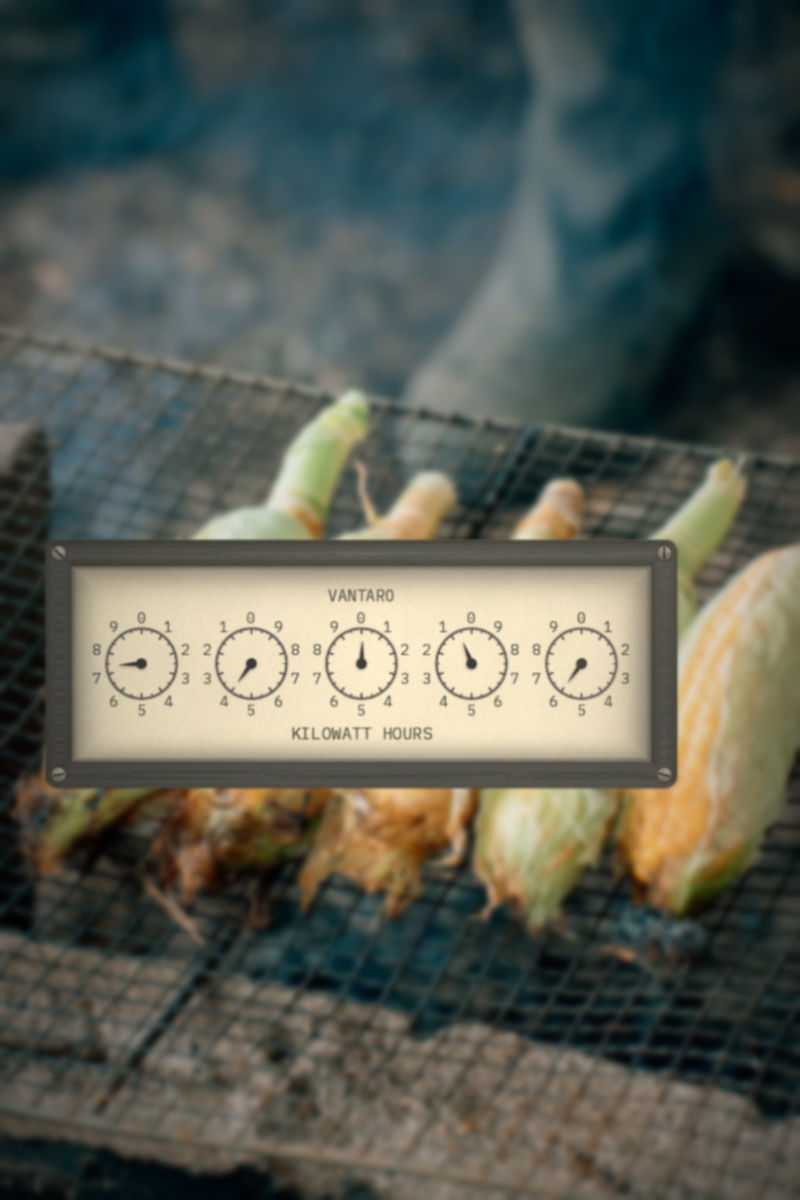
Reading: 74006; kWh
